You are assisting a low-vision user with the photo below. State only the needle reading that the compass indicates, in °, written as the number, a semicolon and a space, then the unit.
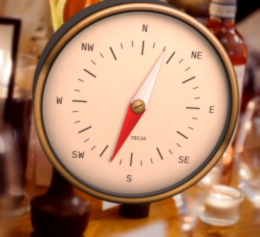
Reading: 200; °
